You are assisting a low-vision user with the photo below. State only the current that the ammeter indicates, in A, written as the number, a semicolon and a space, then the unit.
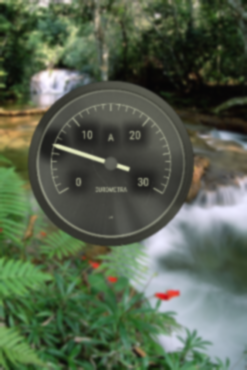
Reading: 6; A
